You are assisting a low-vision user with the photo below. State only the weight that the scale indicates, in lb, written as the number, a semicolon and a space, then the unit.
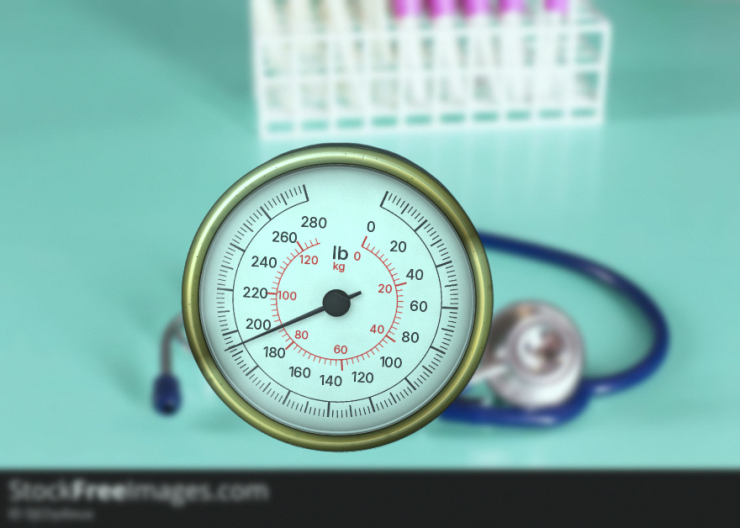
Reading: 194; lb
